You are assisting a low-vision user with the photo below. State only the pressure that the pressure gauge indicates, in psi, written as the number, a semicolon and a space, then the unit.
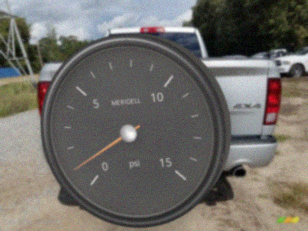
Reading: 1; psi
